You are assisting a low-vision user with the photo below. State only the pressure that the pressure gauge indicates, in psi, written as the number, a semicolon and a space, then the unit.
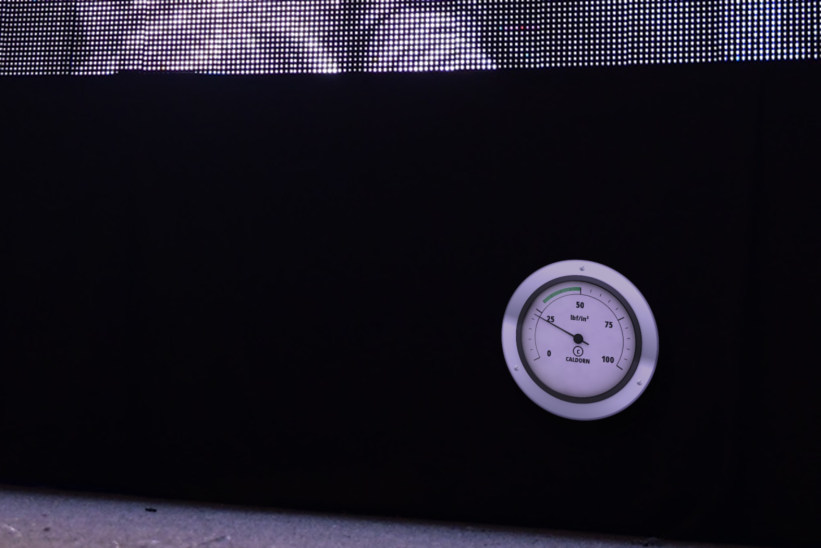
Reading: 22.5; psi
